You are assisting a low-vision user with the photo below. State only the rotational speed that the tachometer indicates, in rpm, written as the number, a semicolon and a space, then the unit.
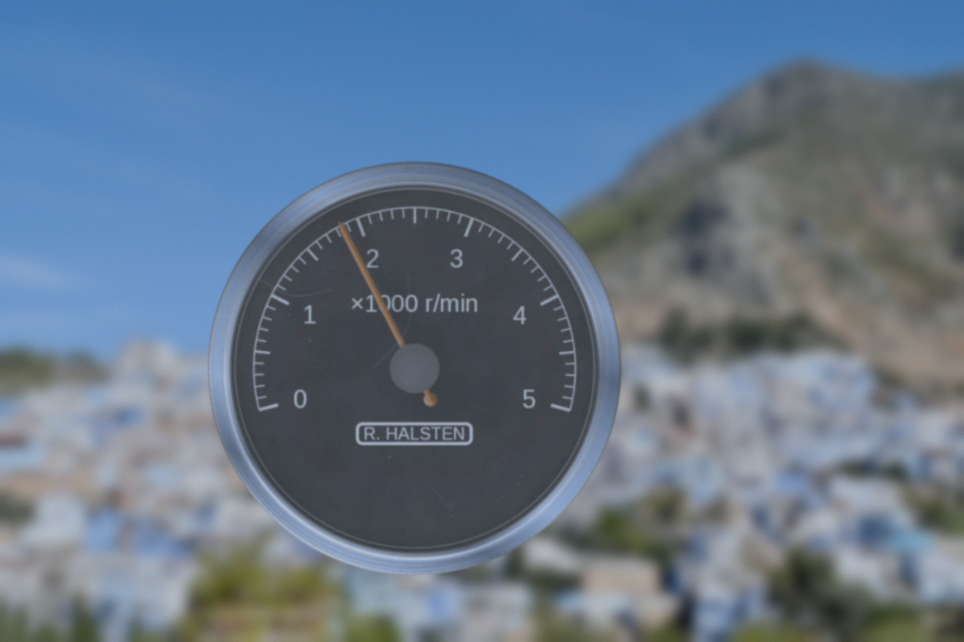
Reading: 1850; rpm
